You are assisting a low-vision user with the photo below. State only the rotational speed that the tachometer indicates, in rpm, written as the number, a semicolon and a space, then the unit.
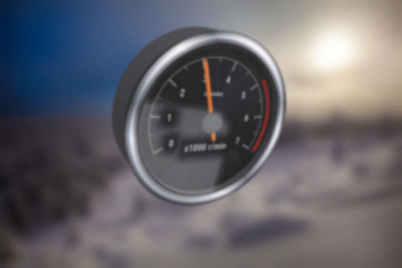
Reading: 3000; rpm
